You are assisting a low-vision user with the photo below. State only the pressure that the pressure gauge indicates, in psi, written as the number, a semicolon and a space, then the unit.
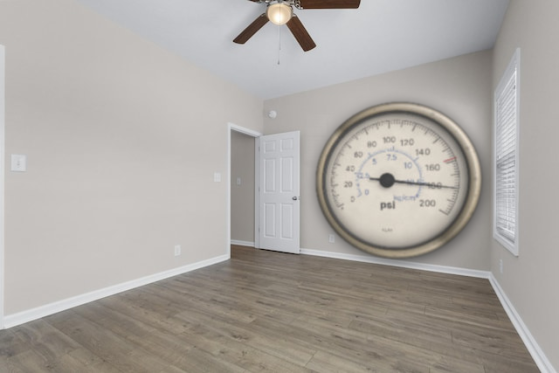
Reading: 180; psi
